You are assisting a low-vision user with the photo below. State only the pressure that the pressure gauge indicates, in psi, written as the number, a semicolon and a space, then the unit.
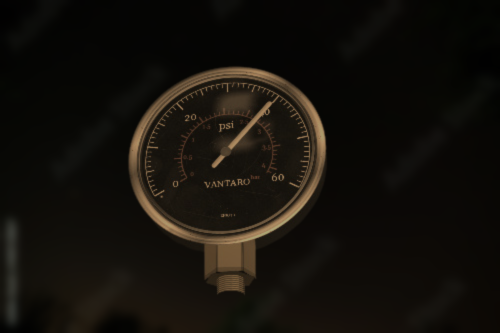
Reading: 40; psi
